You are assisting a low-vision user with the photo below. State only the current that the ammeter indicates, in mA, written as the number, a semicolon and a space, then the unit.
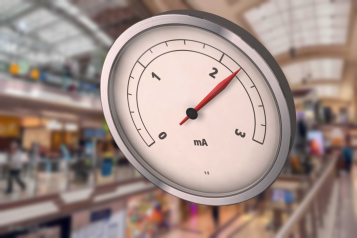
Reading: 2.2; mA
